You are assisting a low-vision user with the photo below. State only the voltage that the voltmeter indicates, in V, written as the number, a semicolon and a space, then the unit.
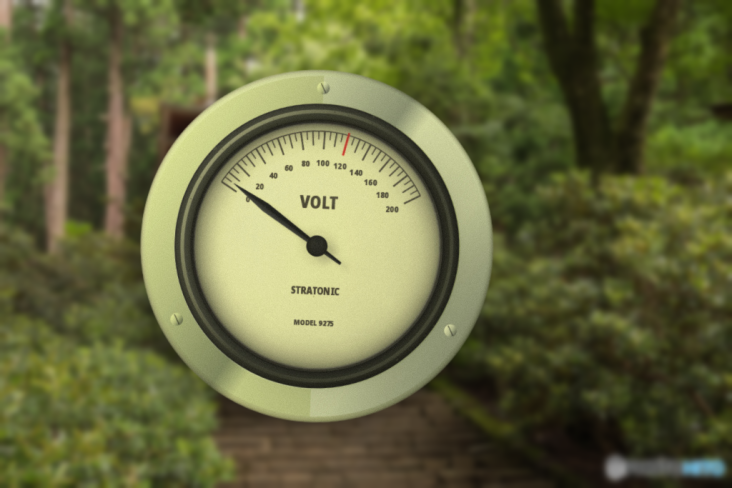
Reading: 5; V
